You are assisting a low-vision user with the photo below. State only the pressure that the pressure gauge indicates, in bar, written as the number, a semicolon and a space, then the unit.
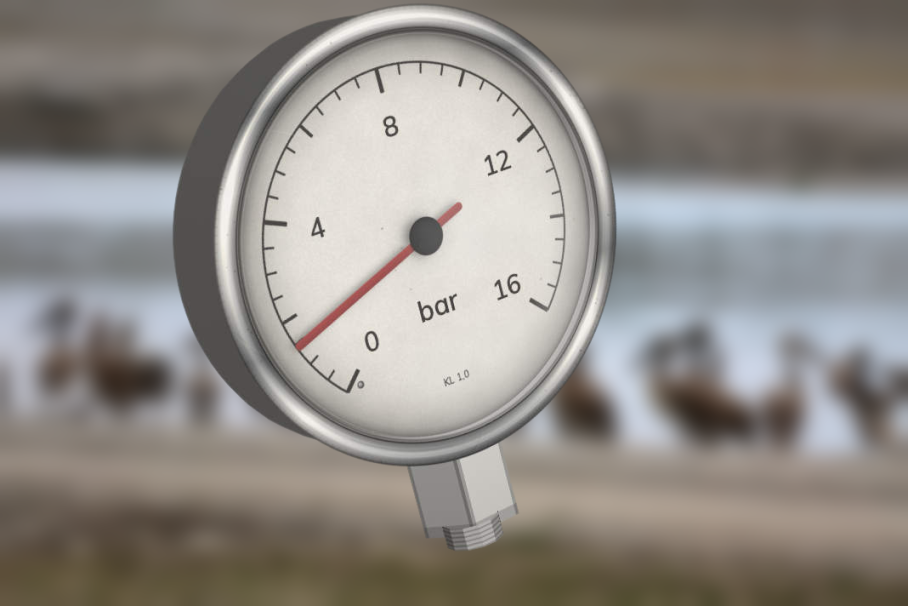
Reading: 1.5; bar
